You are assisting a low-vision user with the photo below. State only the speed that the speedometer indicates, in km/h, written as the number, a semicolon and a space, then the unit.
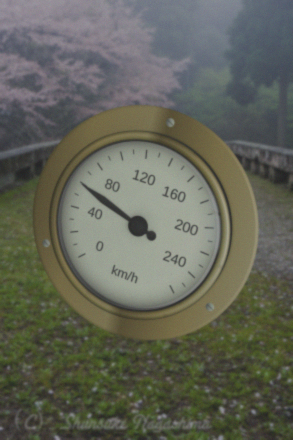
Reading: 60; km/h
